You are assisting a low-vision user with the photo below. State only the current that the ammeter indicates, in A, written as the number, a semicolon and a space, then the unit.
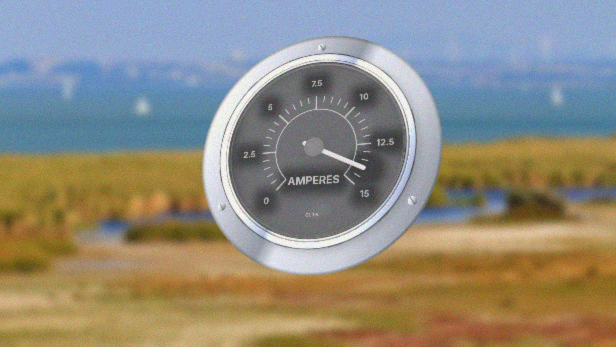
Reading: 14; A
